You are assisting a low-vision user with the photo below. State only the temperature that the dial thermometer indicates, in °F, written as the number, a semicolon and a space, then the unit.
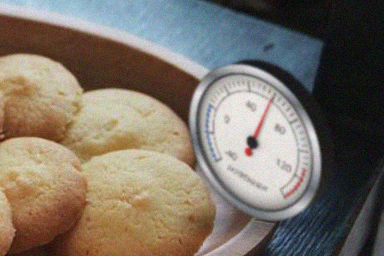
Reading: 60; °F
